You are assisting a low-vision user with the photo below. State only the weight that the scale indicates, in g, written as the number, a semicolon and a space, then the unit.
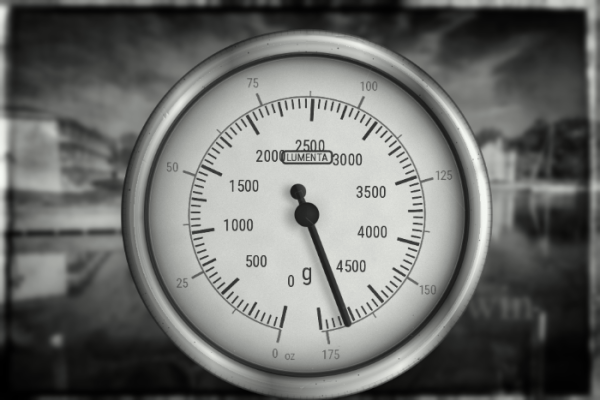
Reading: 4800; g
